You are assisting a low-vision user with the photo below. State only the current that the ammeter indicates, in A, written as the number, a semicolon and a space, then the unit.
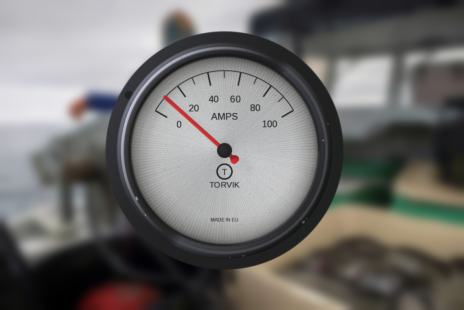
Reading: 10; A
